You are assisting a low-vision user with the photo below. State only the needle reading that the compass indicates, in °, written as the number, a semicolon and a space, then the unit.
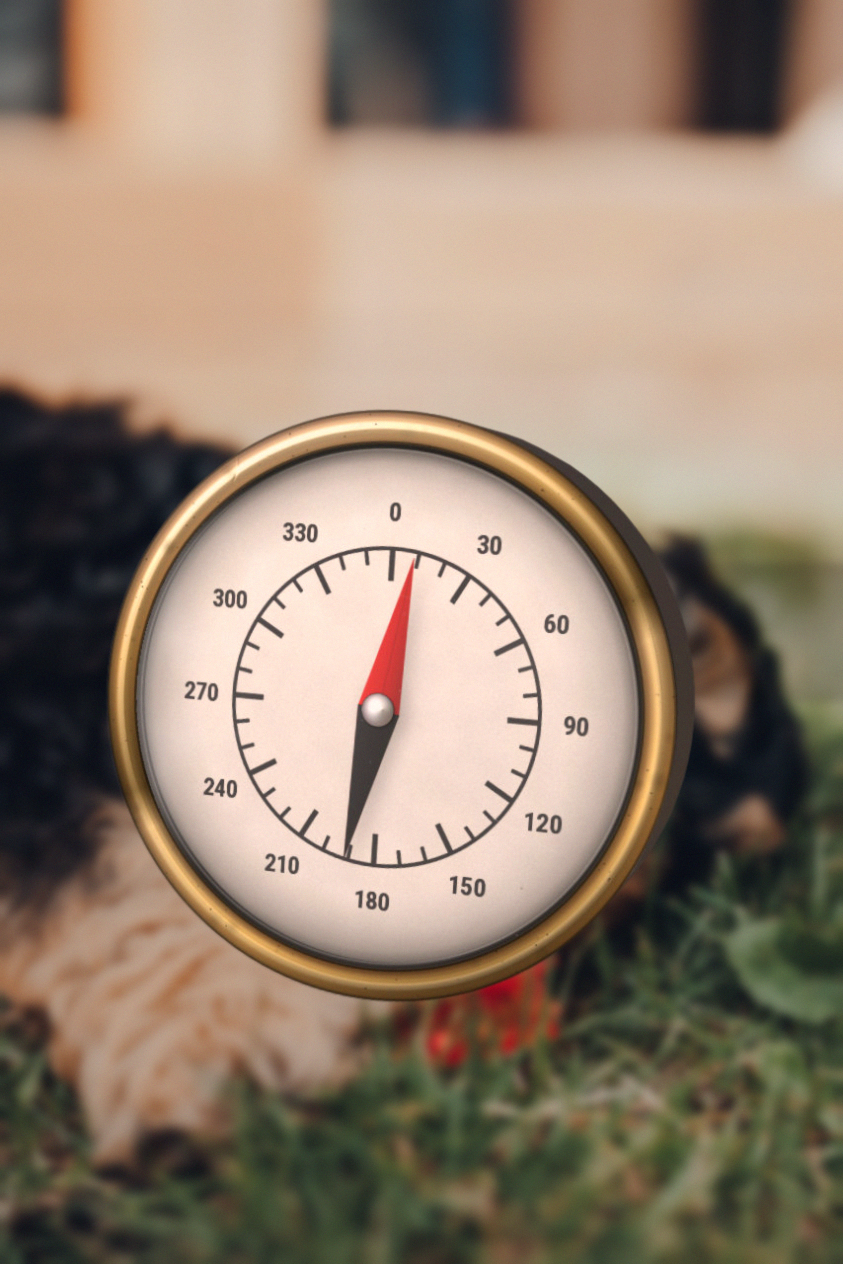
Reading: 10; °
